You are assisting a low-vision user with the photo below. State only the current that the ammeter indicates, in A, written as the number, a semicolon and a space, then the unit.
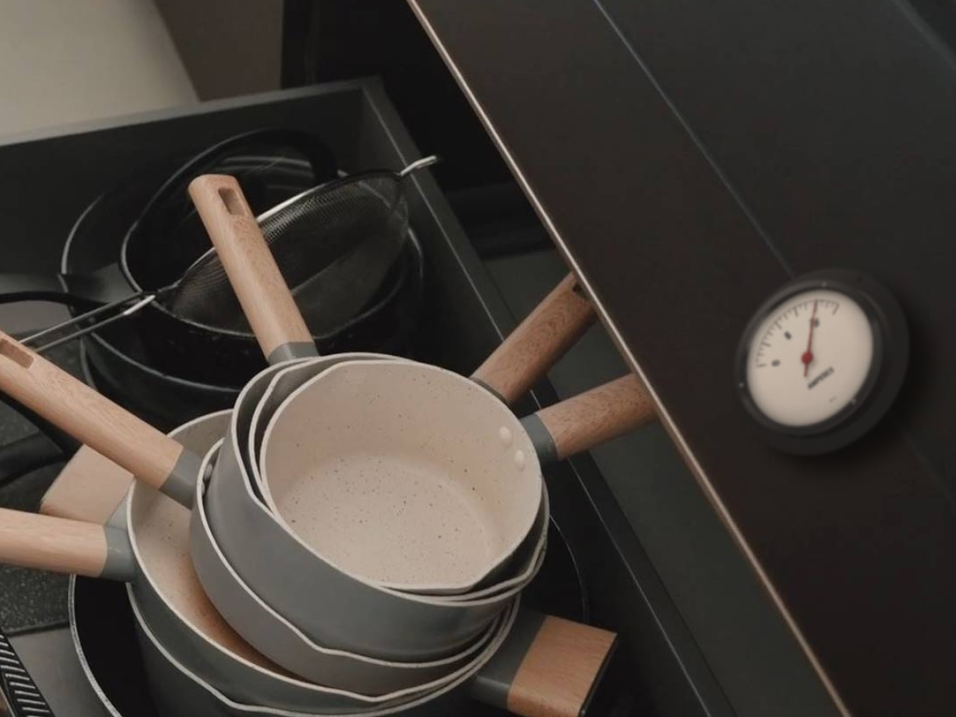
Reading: 16; A
